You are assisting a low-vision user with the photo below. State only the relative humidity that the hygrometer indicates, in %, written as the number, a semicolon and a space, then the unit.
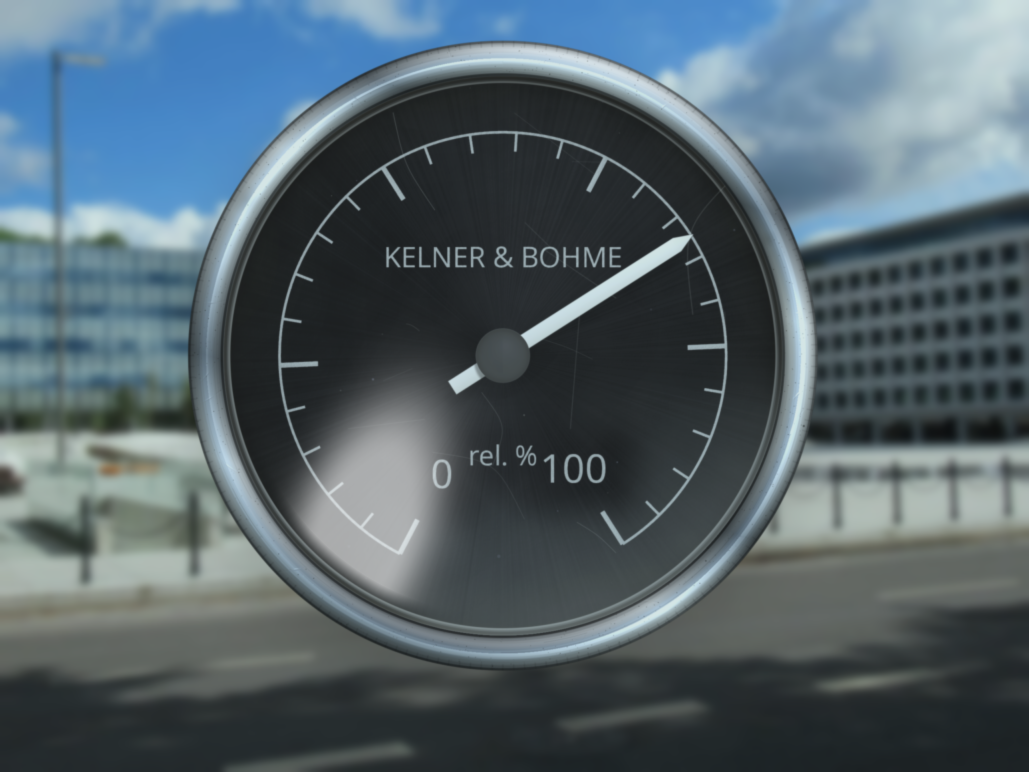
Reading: 70; %
